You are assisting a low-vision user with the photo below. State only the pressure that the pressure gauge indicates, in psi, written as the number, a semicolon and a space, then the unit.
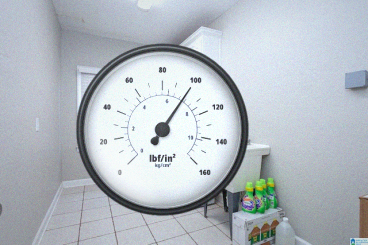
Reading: 100; psi
